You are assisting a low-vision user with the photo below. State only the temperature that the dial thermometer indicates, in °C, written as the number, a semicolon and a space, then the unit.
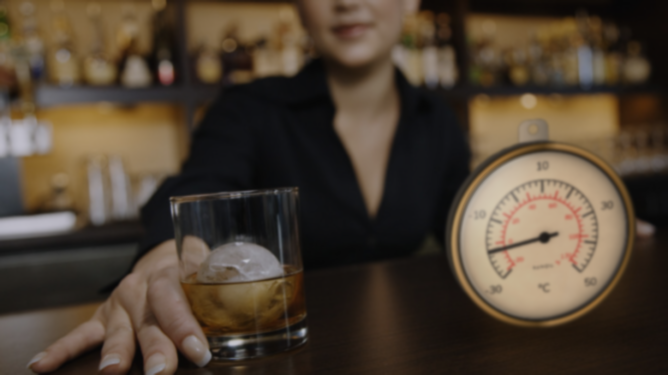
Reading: -20; °C
